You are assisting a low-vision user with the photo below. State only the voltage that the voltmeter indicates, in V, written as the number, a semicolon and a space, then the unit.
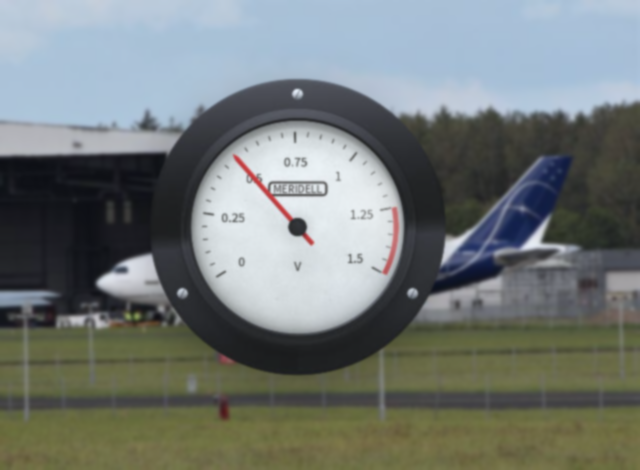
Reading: 0.5; V
